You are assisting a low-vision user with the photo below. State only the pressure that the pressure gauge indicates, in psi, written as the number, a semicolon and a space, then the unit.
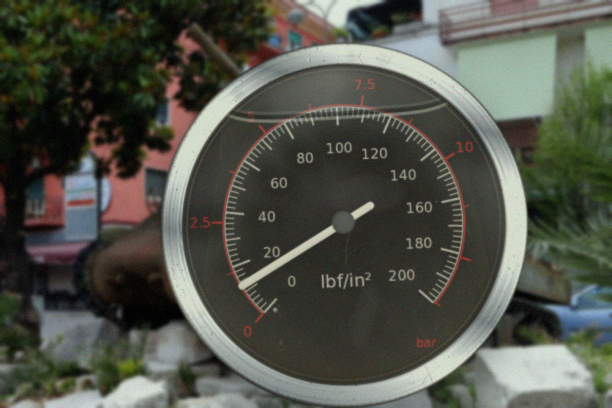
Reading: 12; psi
